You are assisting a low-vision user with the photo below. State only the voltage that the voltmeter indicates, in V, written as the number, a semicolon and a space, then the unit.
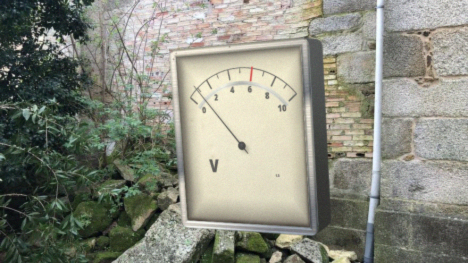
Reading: 1; V
